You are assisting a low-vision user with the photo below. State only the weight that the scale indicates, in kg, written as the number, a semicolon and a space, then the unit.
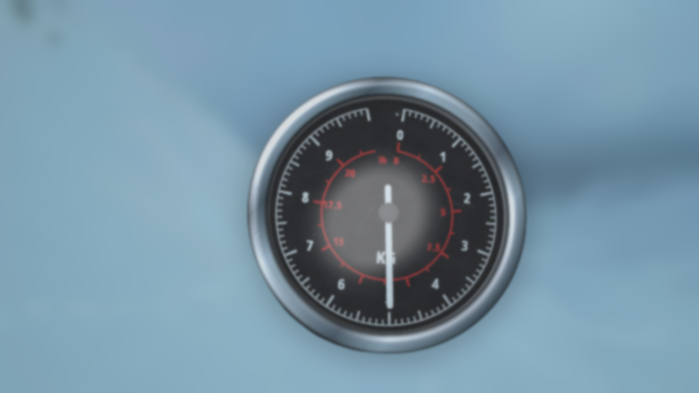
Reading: 5; kg
